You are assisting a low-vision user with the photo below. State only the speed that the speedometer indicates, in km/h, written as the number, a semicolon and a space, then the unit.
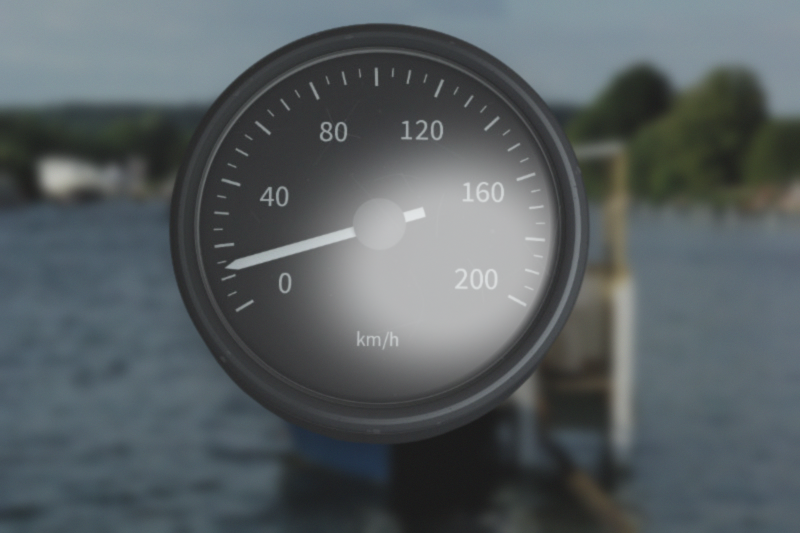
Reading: 12.5; km/h
